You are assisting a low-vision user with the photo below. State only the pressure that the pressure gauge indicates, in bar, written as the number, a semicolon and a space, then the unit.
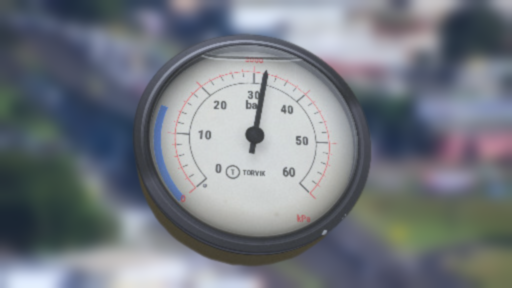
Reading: 32; bar
